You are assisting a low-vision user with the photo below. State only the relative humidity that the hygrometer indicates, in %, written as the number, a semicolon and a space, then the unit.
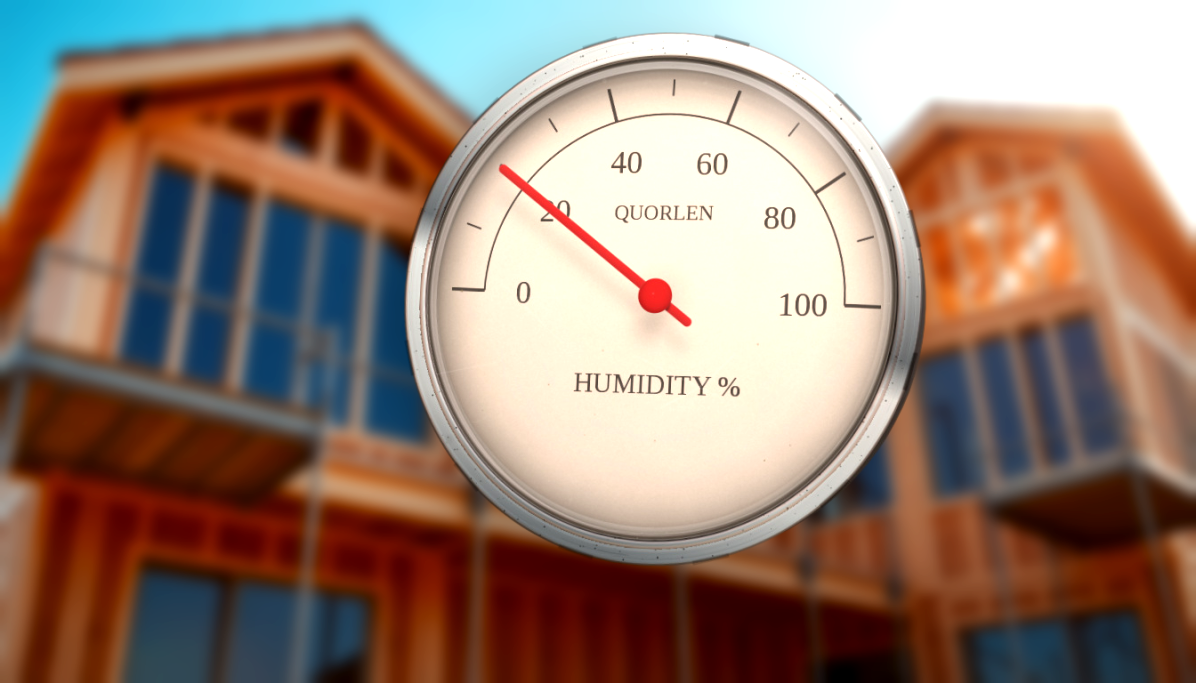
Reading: 20; %
